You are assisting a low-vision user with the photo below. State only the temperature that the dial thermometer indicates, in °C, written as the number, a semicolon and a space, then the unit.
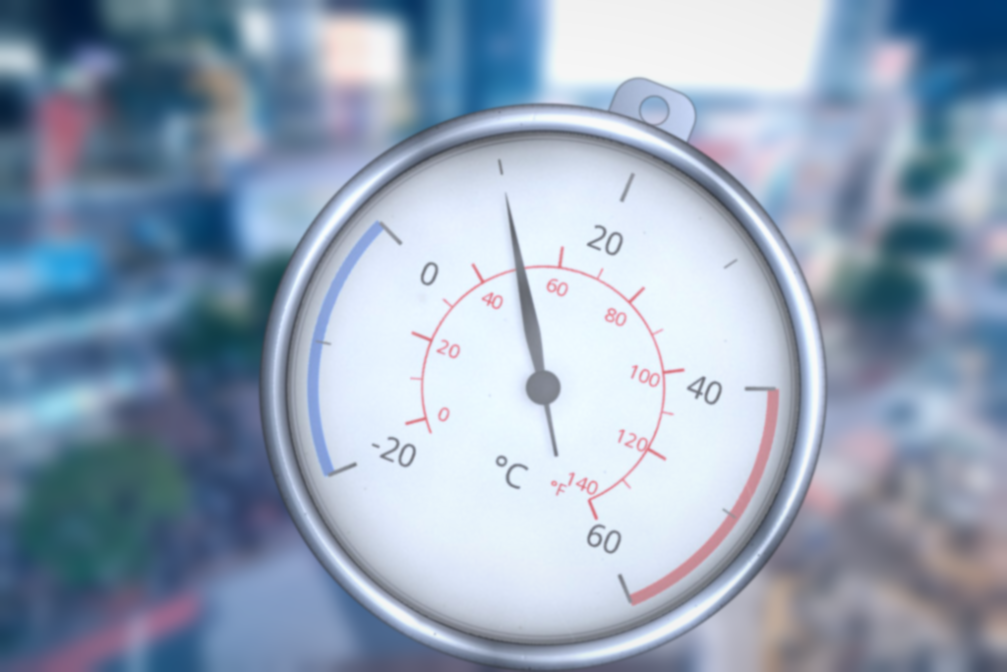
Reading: 10; °C
